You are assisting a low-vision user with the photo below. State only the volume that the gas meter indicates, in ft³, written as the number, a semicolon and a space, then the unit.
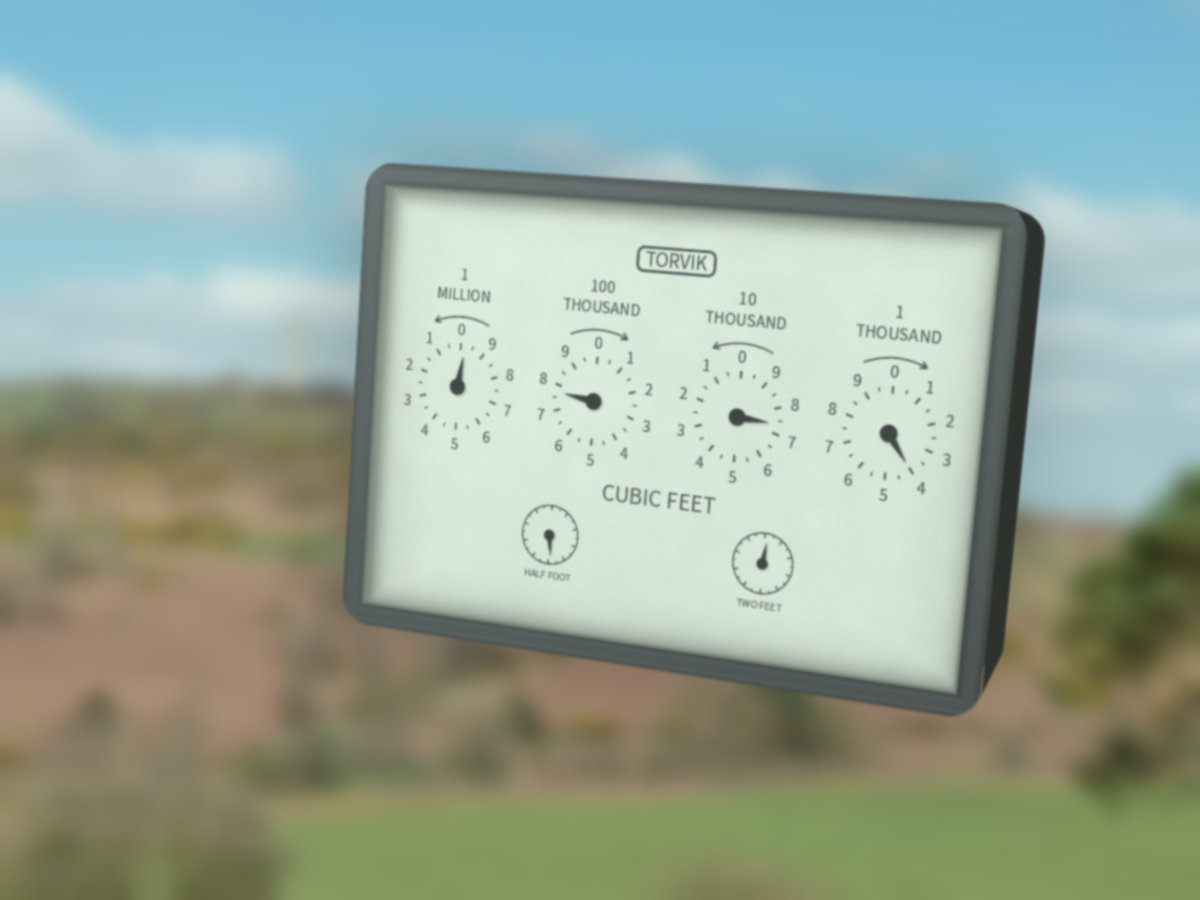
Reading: 977400; ft³
